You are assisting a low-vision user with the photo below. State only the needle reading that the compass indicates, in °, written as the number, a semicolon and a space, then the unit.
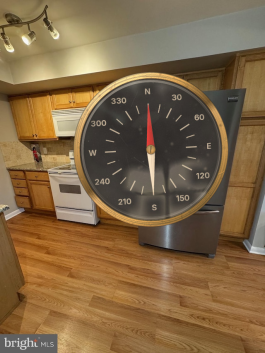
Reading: 0; °
